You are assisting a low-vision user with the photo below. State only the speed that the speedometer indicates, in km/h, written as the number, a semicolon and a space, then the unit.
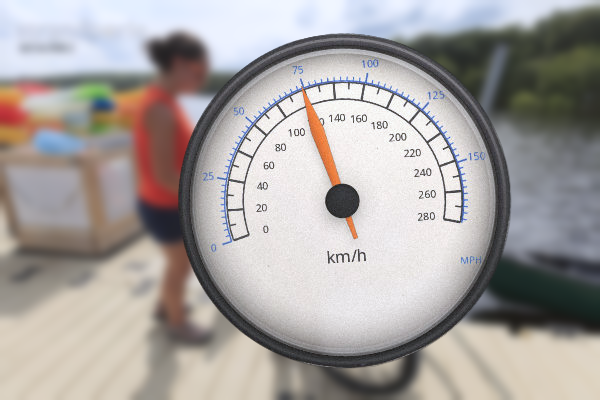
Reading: 120; km/h
